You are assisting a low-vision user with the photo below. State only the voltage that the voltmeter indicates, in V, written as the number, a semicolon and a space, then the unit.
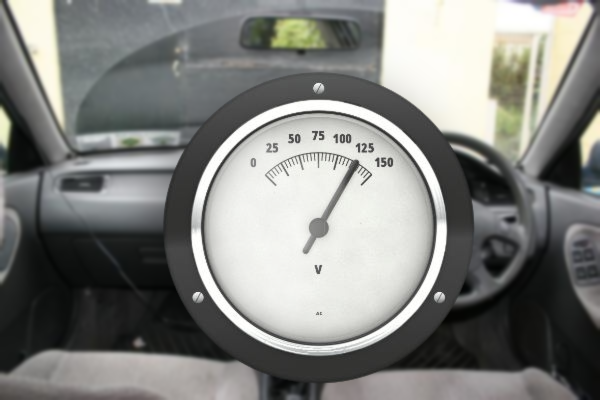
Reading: 125; V
